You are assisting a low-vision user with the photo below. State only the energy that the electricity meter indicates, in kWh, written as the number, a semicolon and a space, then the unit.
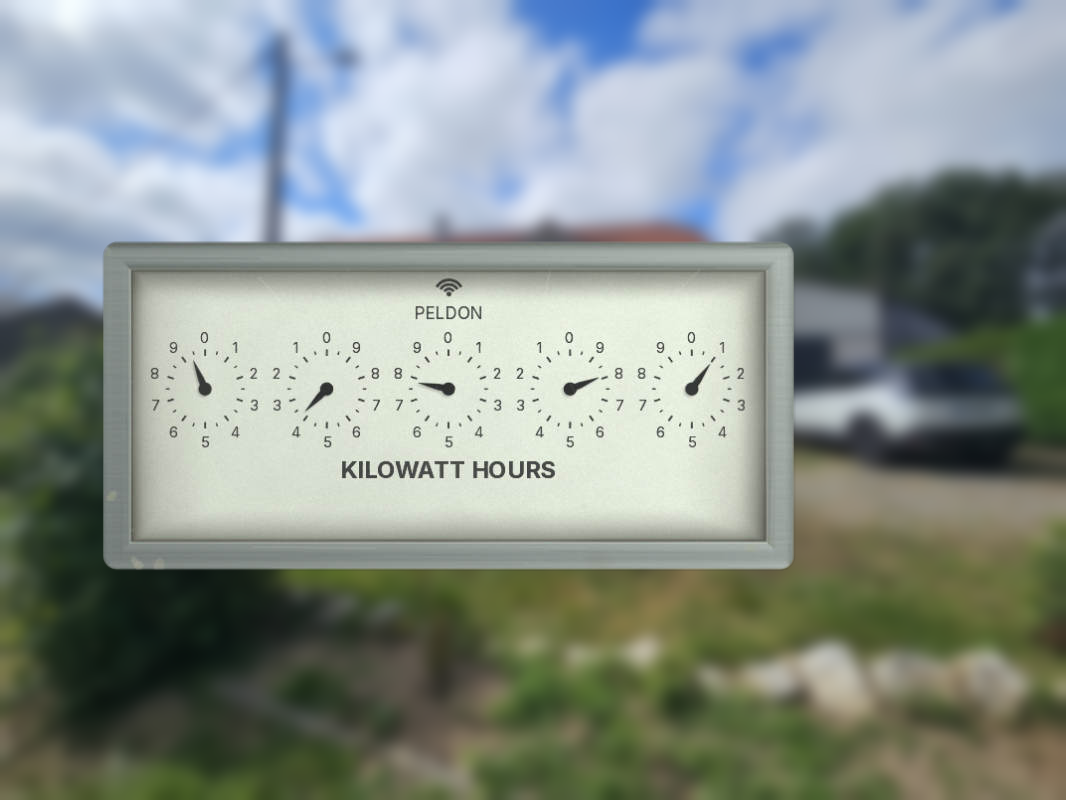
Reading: 93781; kWh
